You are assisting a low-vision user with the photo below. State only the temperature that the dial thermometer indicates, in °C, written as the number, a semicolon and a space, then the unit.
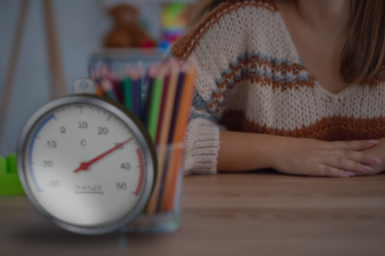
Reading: 30; °C
